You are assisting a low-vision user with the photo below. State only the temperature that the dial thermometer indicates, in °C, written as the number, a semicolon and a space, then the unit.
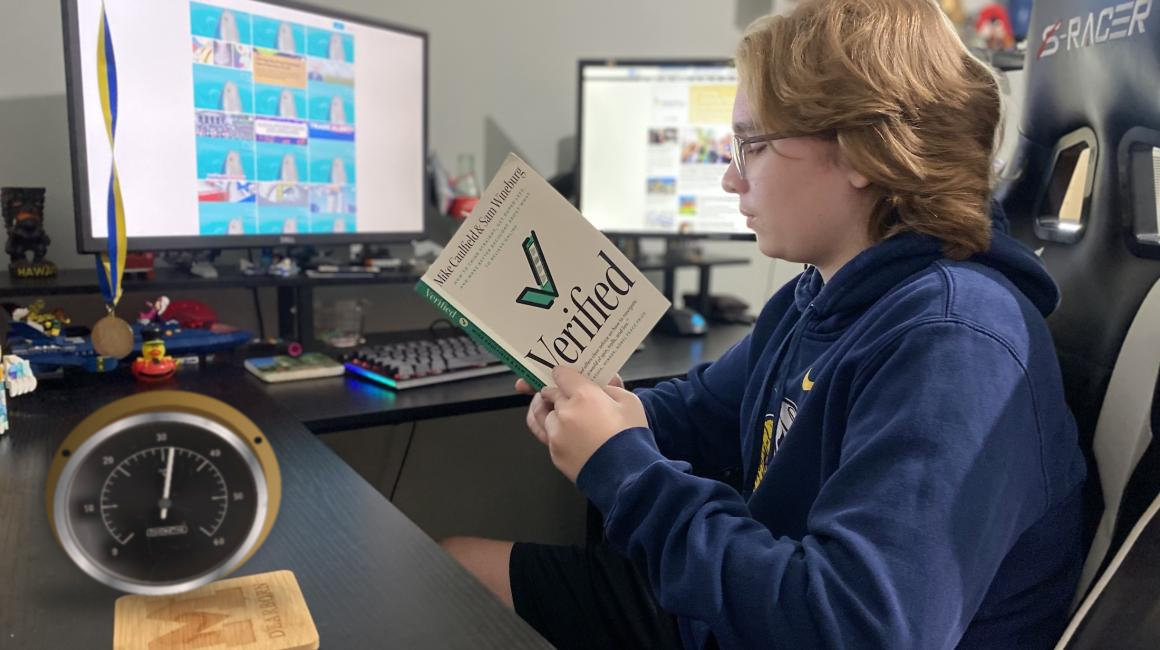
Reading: 32; °C
